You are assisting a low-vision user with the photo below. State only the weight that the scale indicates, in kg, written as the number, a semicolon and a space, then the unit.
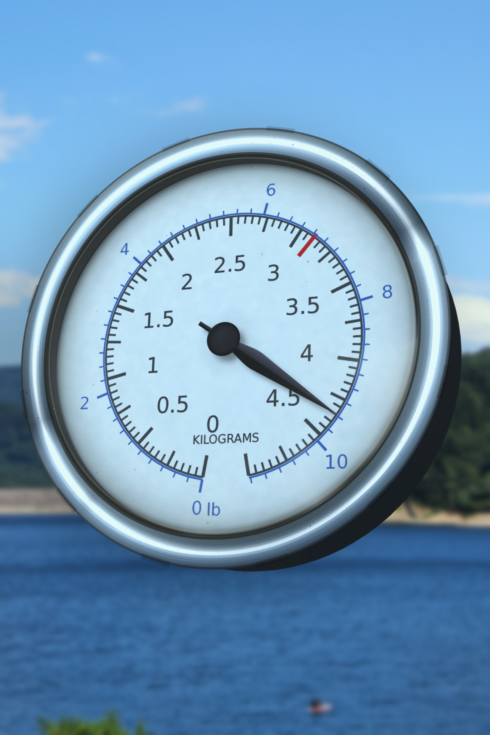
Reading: 4.35; kg
